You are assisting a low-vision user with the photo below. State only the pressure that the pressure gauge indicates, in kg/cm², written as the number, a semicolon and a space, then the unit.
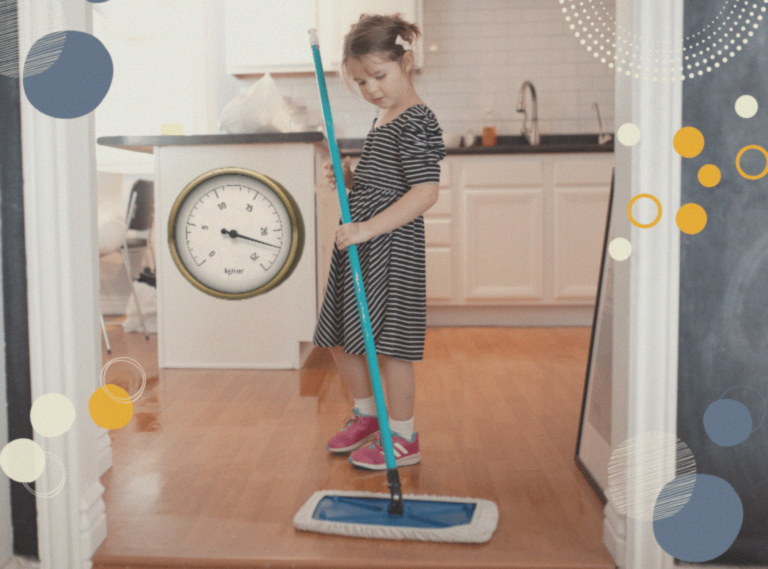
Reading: 22; kg/cm²
